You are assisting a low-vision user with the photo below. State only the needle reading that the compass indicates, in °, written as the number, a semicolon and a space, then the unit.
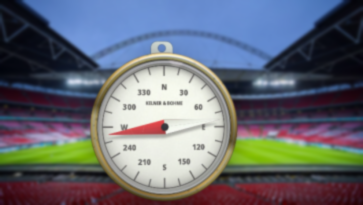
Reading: 262.5; °
